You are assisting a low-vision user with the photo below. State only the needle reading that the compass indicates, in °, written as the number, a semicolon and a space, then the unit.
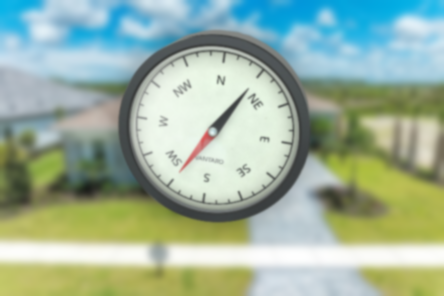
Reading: 210; °
